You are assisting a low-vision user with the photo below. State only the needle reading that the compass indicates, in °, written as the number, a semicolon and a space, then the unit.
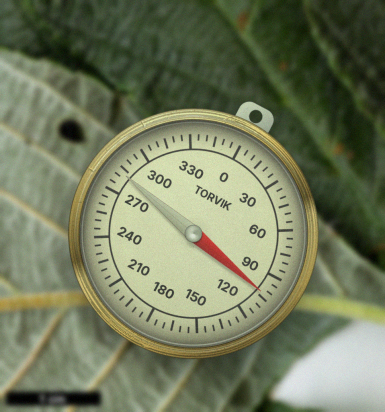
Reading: 102.5; °
